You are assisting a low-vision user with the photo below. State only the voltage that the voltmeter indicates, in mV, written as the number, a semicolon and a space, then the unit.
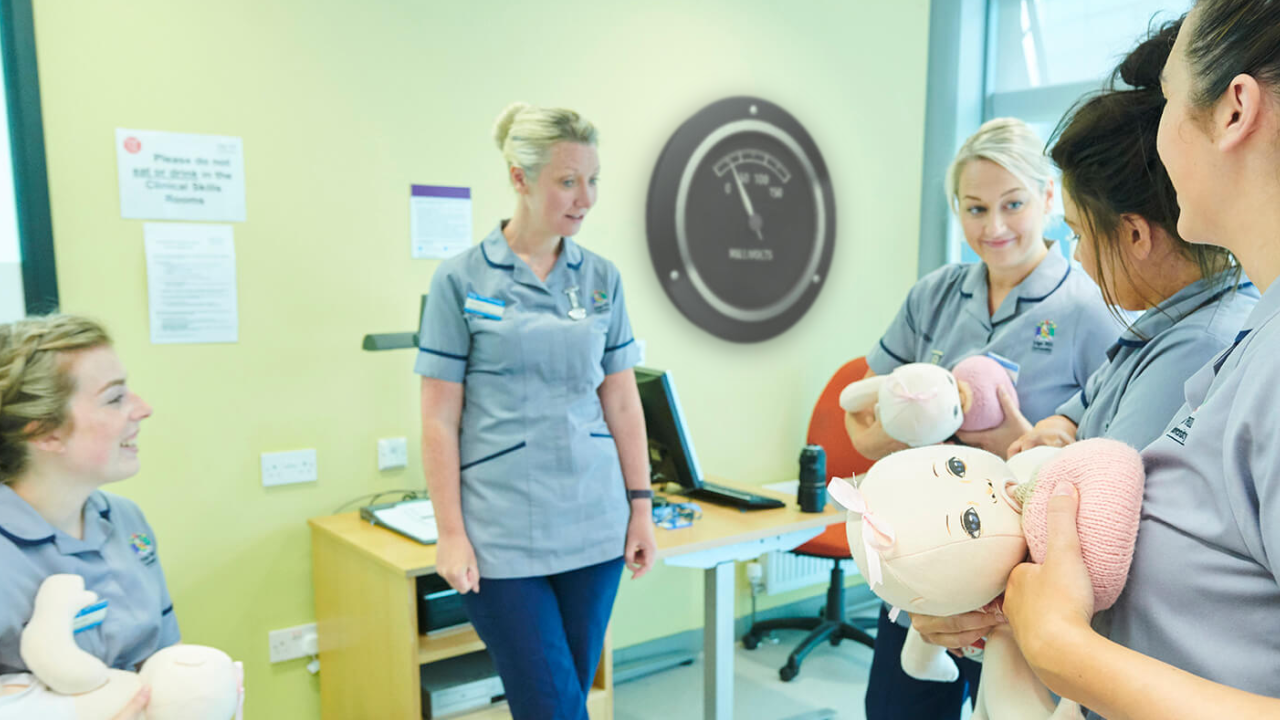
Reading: 25; mV
